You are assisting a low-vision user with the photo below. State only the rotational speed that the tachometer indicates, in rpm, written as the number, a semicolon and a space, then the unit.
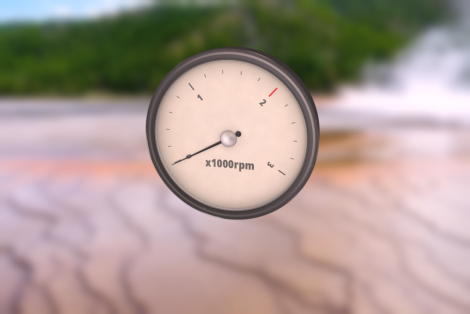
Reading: 0; rpm
